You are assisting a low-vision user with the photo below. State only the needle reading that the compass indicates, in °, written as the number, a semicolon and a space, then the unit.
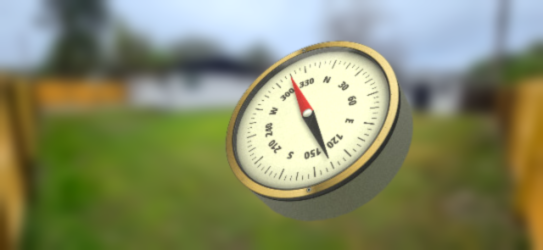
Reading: 315; °
